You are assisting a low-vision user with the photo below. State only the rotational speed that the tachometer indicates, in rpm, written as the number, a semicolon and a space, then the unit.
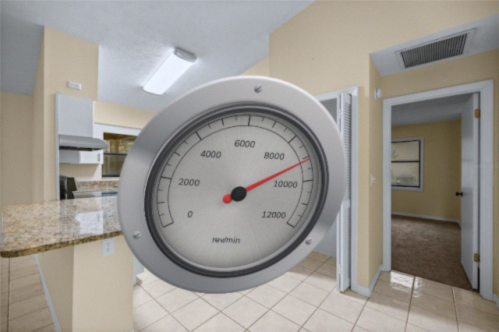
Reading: 9000; rpm
